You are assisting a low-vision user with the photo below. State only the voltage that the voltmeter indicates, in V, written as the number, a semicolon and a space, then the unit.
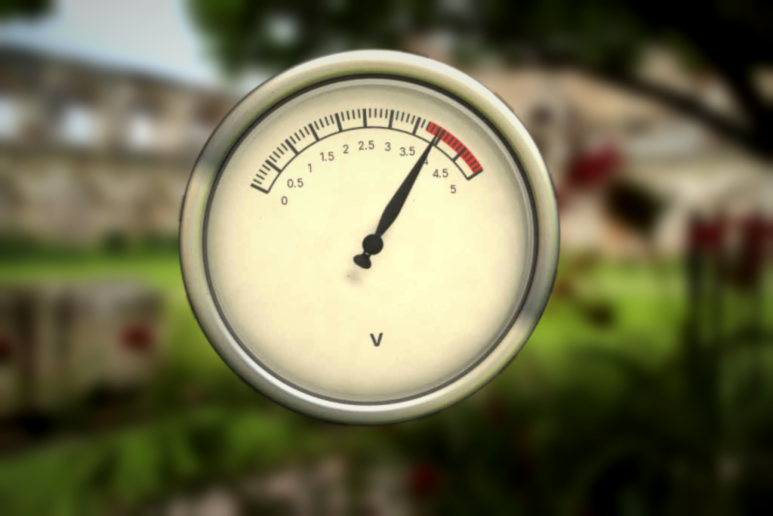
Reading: 3.9; V
